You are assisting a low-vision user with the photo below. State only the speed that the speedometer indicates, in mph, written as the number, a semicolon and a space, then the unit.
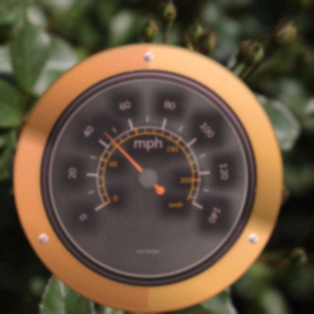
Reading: 45; mph
